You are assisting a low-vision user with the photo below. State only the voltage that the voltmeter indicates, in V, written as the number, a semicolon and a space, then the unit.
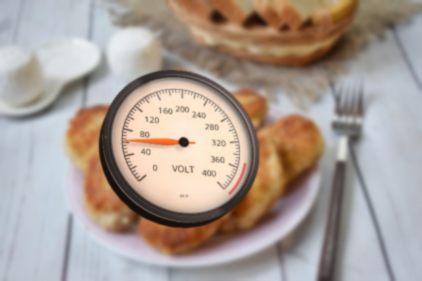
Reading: 60; V
